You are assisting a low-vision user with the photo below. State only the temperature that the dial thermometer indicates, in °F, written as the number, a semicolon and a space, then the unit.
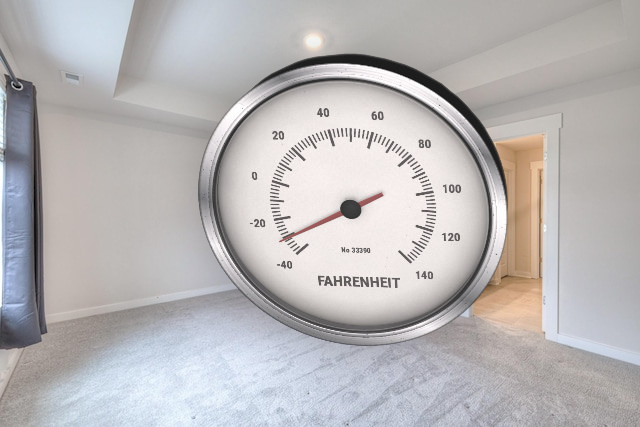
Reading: -30; °F
